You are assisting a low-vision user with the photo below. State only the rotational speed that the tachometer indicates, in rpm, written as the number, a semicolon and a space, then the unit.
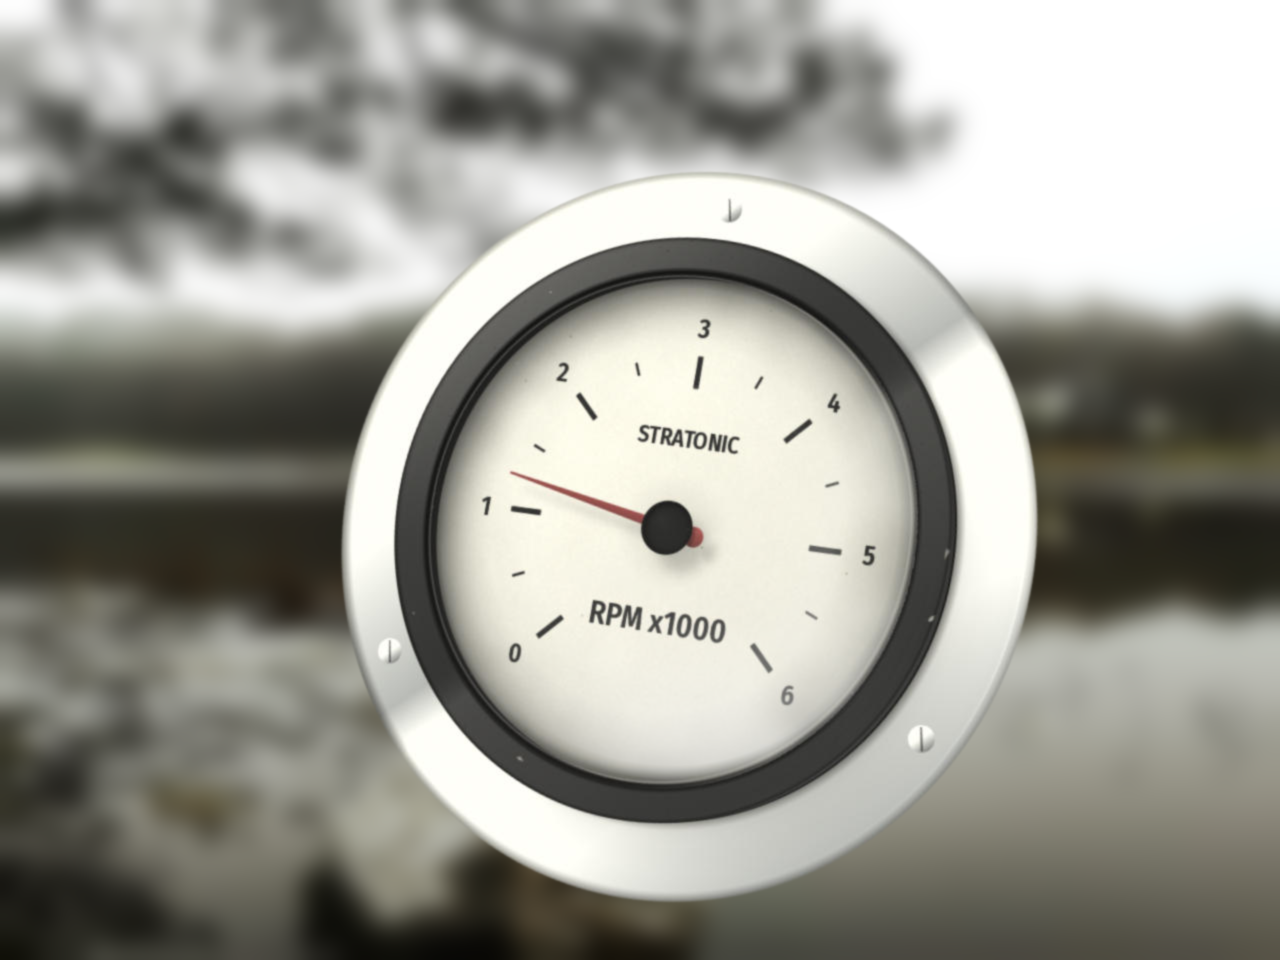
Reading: 1250; rpm
